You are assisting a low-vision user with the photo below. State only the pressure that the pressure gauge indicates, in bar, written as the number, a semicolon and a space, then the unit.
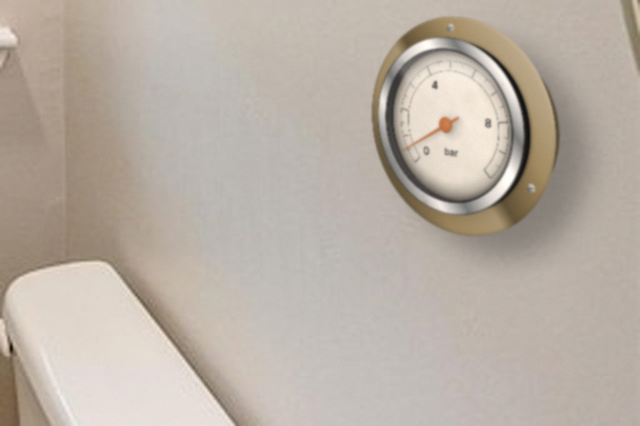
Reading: 0.5; bar
